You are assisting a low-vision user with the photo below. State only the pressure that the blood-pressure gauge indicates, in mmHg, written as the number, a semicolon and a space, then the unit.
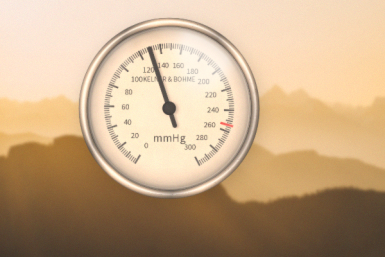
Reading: 130; mmHg
